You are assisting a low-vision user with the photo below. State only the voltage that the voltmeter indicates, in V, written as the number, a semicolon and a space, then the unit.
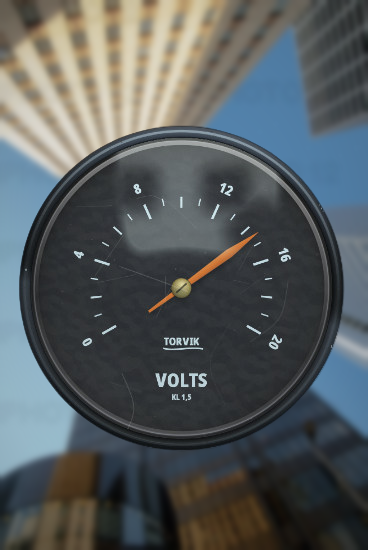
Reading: 14.5; V
